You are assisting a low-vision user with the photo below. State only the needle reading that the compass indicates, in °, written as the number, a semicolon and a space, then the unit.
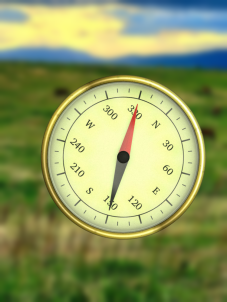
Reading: 330; °
